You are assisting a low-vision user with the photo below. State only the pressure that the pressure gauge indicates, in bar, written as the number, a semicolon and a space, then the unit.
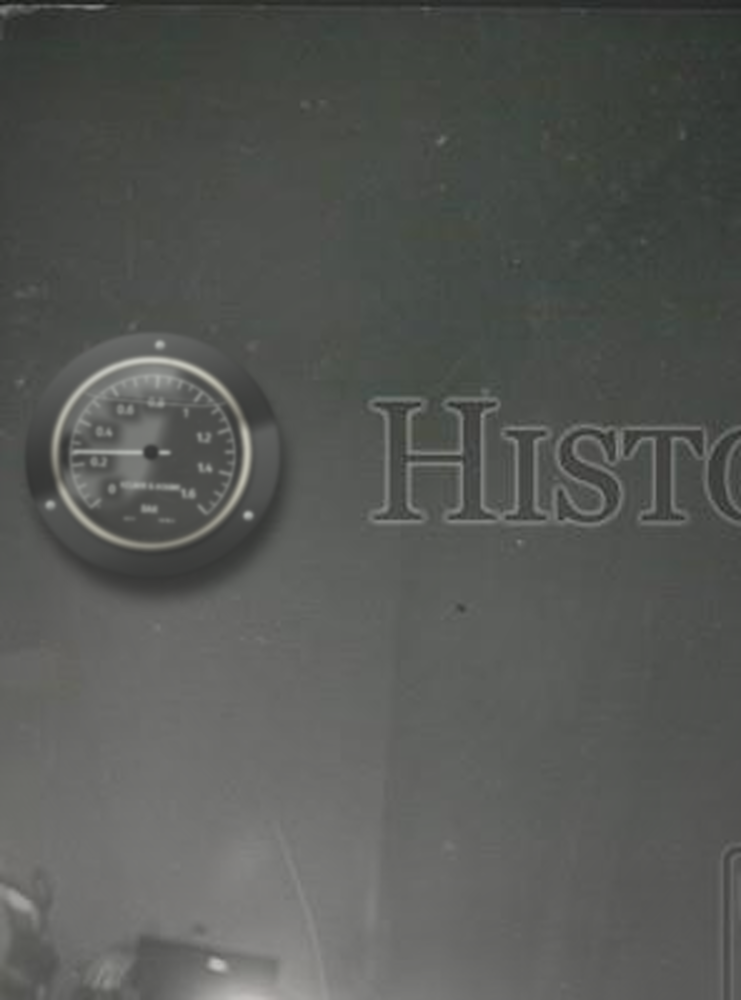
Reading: 0.25; bar
